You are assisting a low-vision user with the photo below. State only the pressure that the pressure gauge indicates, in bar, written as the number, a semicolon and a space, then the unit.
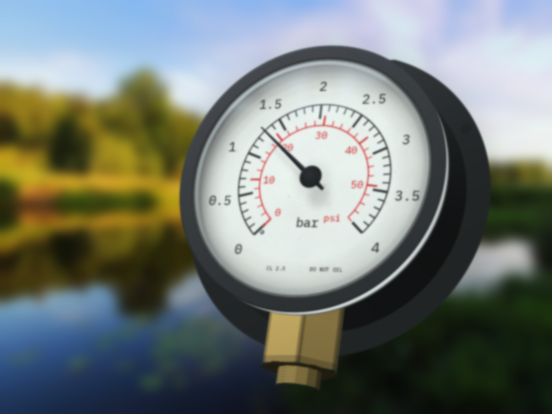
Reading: 1.3; bar
